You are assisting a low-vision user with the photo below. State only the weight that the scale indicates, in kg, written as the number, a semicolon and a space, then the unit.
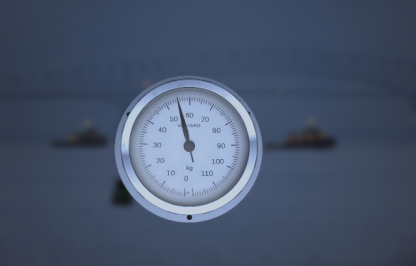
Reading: 55; kg
